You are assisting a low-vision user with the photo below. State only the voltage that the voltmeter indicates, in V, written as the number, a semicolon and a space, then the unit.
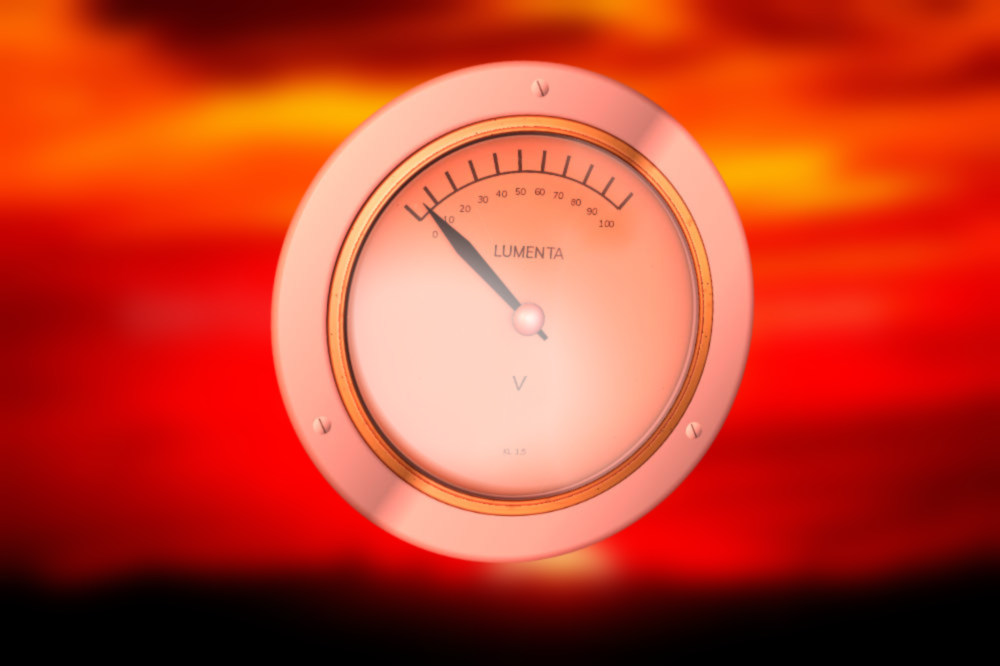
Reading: 5; V
